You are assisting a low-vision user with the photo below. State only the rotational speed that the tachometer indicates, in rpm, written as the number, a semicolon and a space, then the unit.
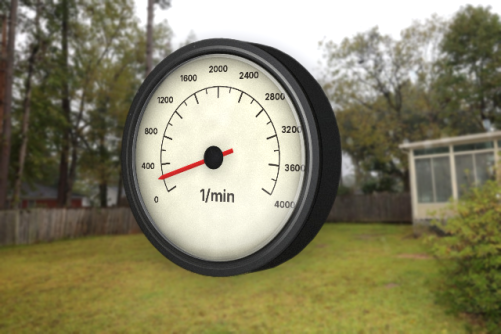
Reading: 200; rpm
